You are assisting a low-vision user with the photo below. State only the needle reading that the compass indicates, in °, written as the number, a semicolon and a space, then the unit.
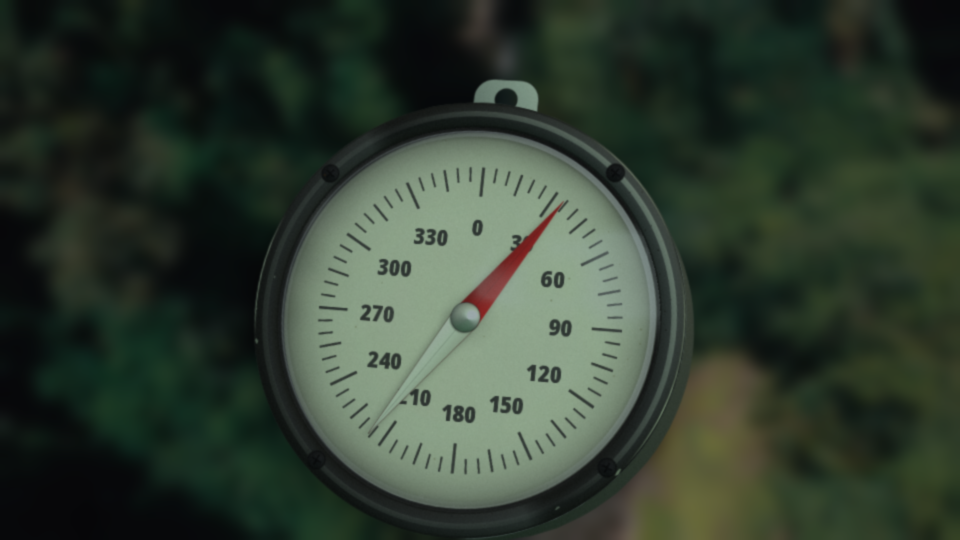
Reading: 35; °
